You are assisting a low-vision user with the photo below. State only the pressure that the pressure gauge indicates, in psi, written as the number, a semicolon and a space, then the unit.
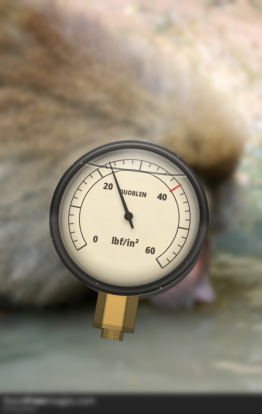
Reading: 23; psi
